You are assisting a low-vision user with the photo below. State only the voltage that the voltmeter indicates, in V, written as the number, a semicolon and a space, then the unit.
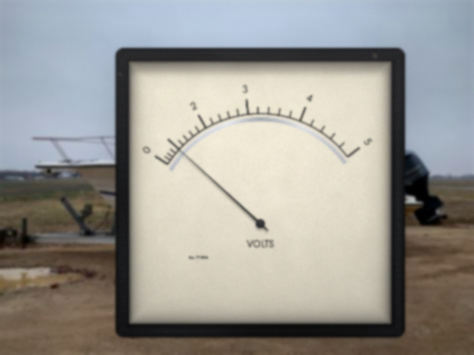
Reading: 1; V
